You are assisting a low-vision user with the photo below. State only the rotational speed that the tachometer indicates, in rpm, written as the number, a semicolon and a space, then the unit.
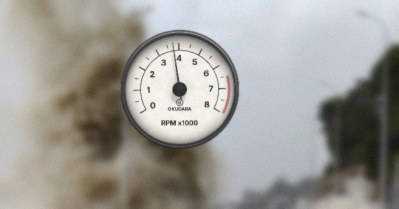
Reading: 3750; rpm
